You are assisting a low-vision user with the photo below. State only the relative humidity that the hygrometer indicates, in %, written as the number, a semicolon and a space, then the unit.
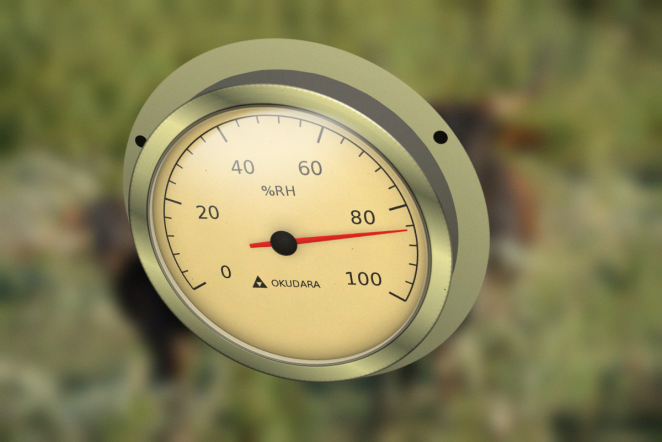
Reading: 84; %
